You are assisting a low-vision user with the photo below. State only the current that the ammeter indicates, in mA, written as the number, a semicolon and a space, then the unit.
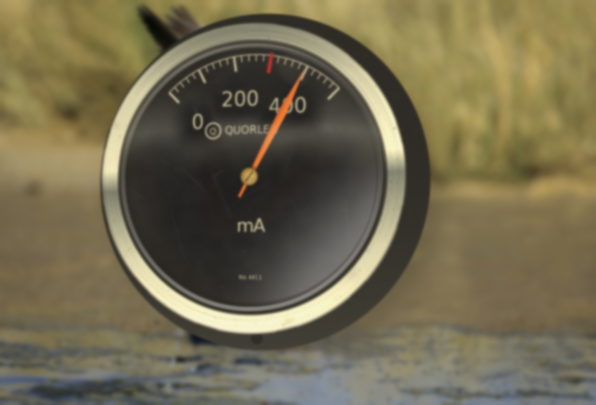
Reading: 400; mA
